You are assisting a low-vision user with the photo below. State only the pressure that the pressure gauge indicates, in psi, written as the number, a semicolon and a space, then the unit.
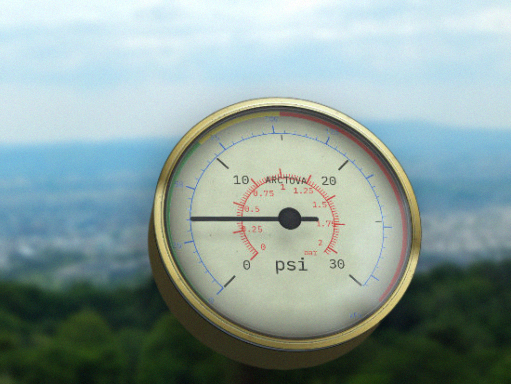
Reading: 5; psi
